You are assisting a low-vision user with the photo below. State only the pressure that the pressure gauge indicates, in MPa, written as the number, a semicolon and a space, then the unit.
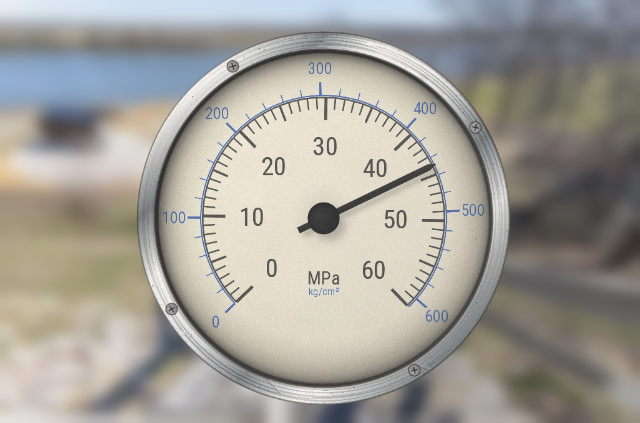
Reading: 44; MPa
